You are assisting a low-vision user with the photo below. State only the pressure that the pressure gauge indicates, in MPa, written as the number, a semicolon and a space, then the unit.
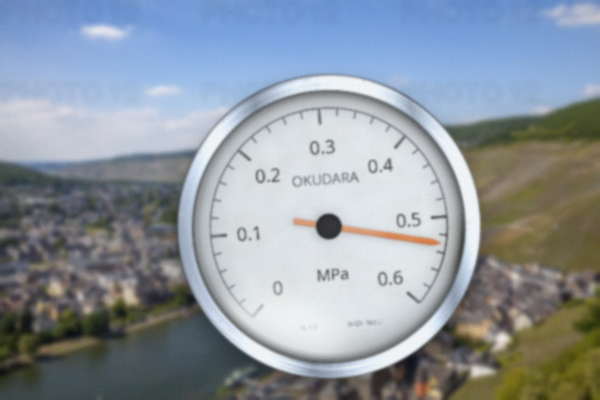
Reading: 0.53; MPa
